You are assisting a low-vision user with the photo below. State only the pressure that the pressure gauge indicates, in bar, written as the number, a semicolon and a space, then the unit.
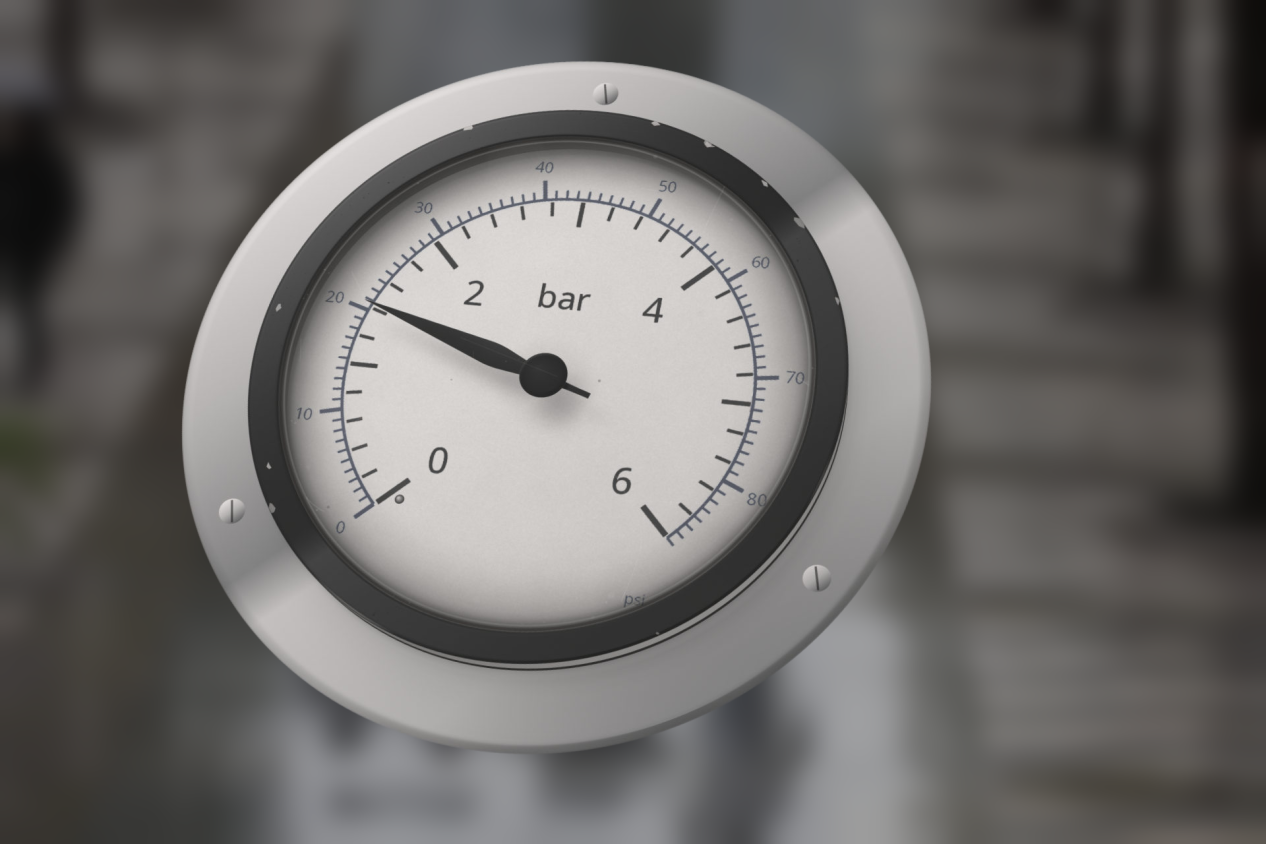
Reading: 1.4; bar
